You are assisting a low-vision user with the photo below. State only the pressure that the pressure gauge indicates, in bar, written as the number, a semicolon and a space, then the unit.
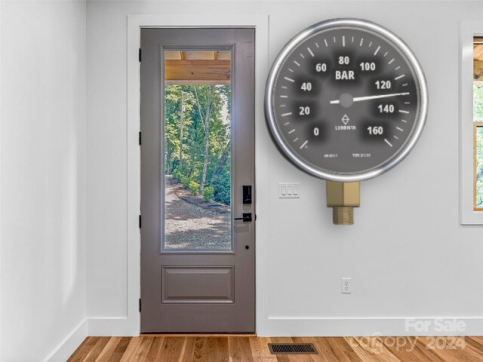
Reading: 130; bar
